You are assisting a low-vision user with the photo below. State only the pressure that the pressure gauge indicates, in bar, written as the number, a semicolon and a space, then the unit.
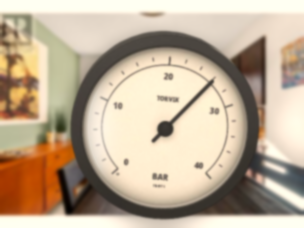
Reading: 26; bar
